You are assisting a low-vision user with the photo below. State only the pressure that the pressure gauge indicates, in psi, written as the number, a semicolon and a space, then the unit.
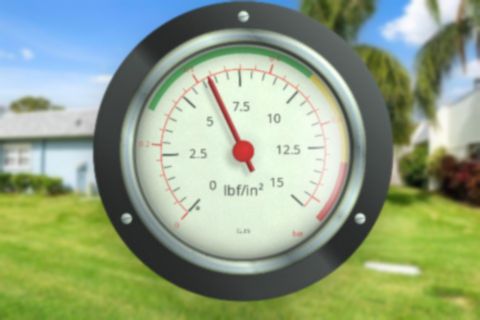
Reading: 6.25; psi
